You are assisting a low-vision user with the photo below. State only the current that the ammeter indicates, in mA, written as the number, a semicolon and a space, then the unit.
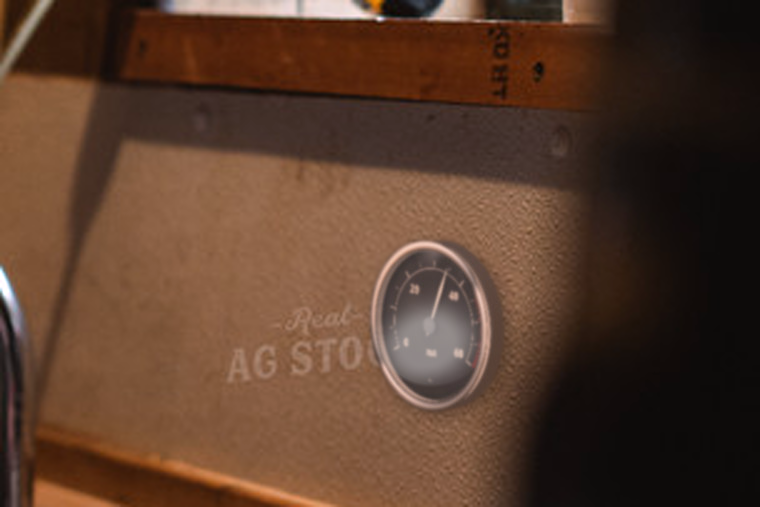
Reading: 35; mA
